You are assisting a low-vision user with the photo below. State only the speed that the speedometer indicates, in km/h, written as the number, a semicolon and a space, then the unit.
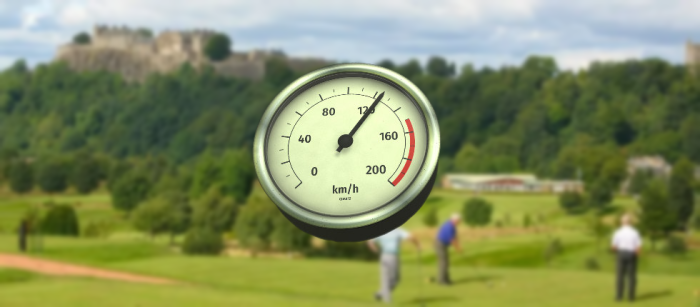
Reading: 125; km/h
